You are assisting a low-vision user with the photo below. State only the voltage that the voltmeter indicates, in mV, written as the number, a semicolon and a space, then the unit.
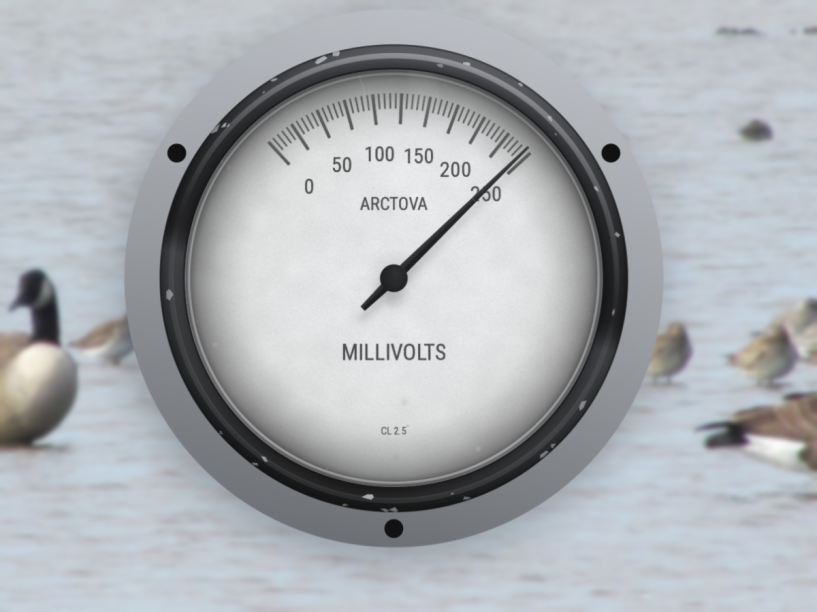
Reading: 245; mV
